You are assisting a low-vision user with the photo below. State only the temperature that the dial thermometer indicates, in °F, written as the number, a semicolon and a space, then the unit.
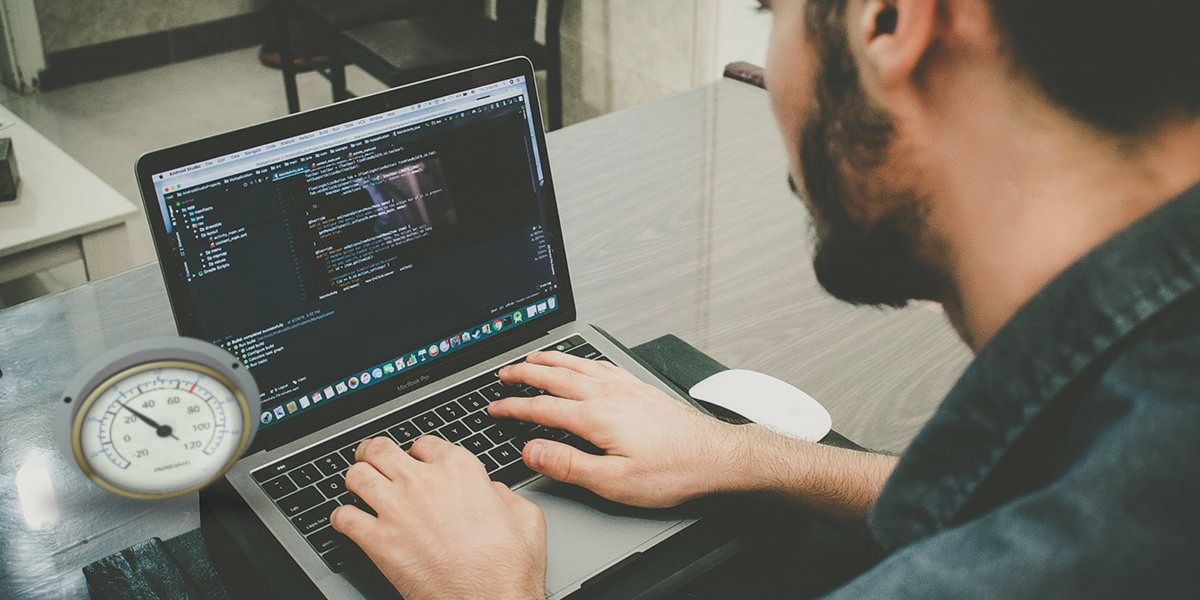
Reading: 28; °F
